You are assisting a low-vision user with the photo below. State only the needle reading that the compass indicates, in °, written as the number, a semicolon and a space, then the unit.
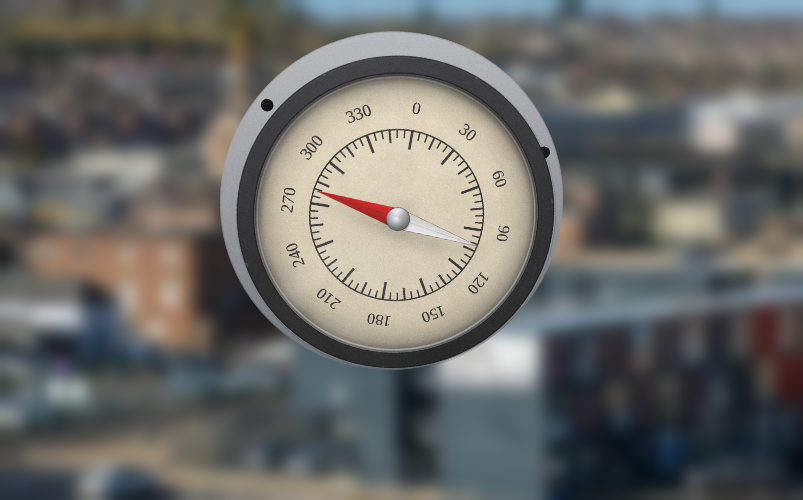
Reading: 280; °
